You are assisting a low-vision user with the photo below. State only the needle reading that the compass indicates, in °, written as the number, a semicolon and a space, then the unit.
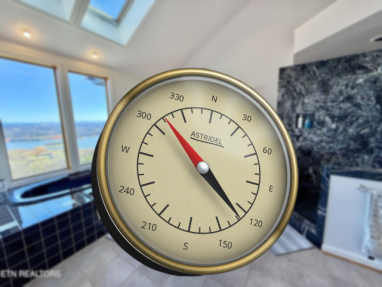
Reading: 310; °
